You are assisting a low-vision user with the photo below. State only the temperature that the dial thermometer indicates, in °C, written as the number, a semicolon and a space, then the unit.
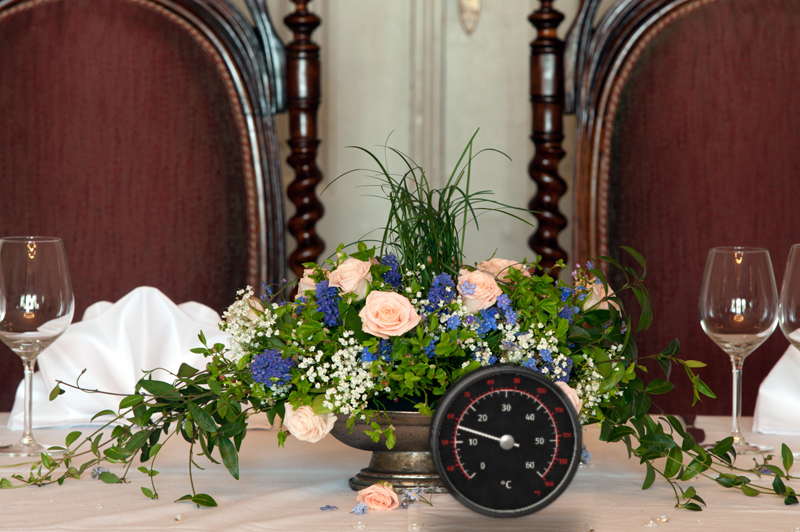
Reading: 14; °C
